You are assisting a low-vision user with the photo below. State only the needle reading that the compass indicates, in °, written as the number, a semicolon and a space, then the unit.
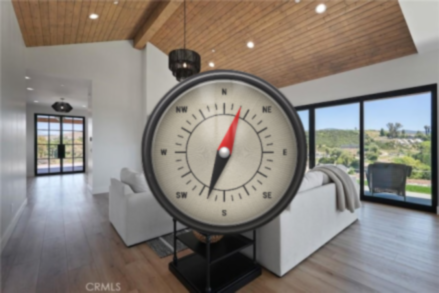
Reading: 20; °
